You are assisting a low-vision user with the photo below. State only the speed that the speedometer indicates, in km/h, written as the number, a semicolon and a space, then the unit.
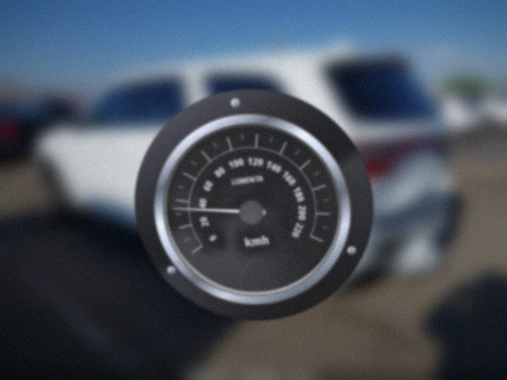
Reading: 35; km/h
